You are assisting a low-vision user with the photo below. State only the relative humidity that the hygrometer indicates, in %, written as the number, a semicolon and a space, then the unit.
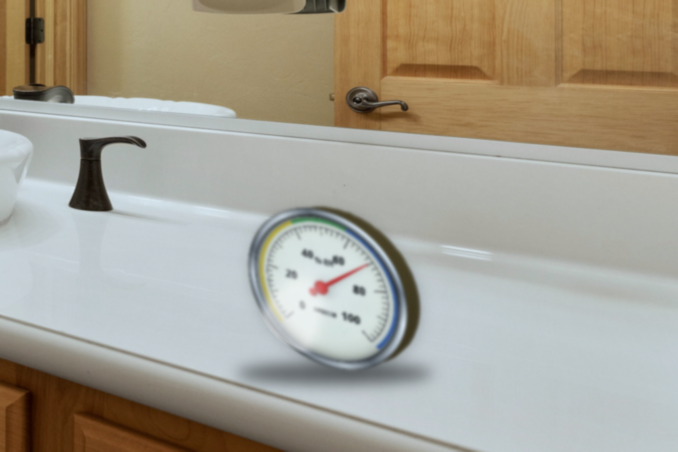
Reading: 70; %
